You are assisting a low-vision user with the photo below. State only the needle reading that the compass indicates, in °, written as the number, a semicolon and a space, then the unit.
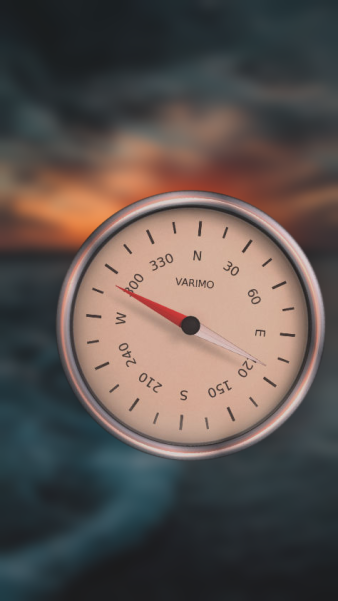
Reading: 292.5; °
